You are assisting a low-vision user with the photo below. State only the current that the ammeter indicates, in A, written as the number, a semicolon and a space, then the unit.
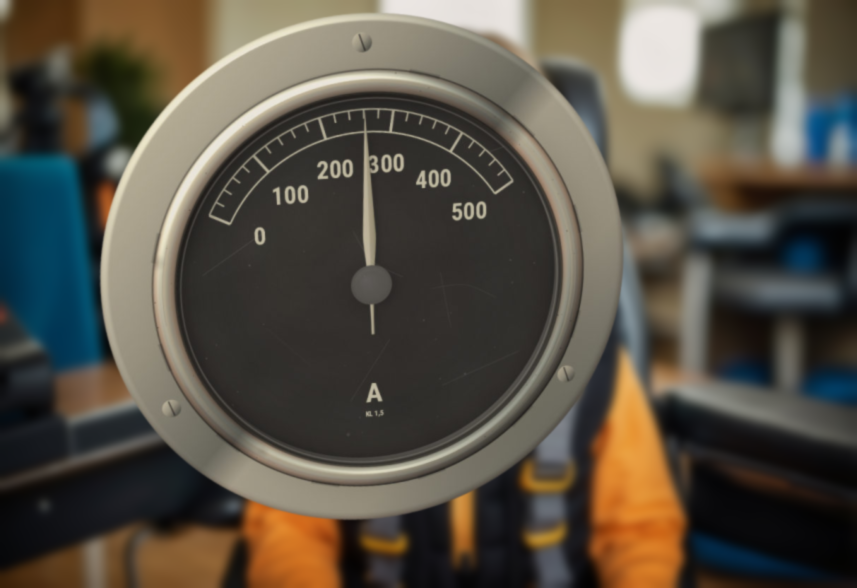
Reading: 260; A
